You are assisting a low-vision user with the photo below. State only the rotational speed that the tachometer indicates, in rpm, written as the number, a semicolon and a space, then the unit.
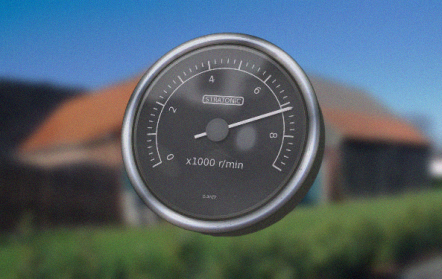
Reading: 7200; rpm
